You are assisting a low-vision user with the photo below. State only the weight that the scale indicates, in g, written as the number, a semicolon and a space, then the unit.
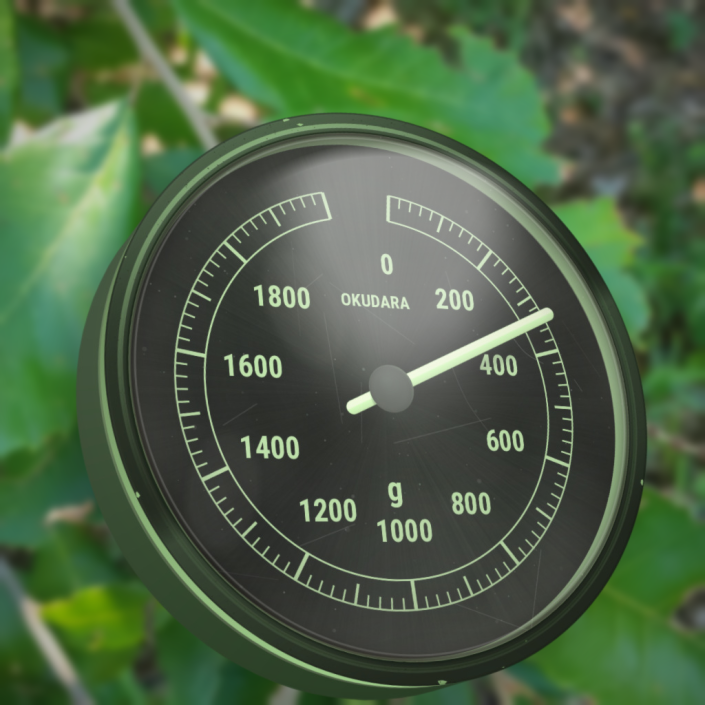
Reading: 340; g
